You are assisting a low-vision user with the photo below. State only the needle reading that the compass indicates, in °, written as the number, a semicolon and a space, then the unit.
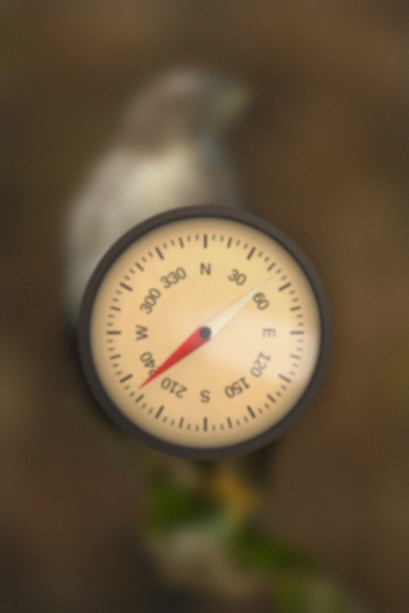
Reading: 230; °
